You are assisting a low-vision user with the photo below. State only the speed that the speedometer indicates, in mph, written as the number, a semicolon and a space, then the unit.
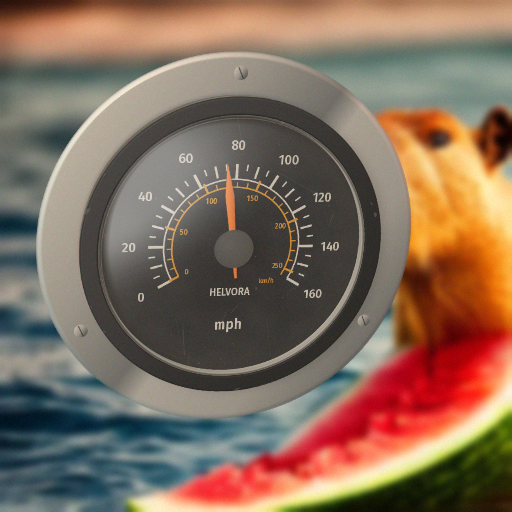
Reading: 75; mph
